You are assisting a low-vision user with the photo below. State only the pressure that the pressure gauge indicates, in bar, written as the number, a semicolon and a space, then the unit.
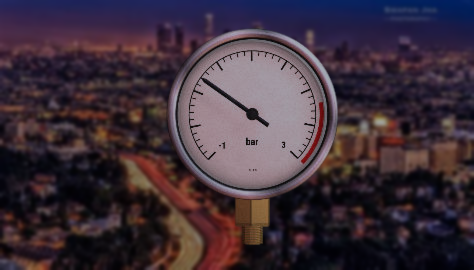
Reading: 0.2; bar
